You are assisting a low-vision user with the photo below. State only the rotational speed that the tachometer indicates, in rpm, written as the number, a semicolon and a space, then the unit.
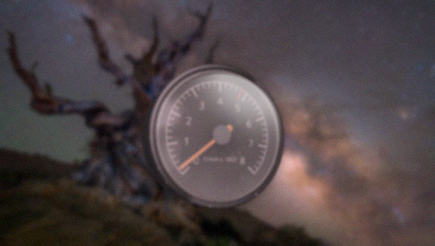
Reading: 200; rpm
